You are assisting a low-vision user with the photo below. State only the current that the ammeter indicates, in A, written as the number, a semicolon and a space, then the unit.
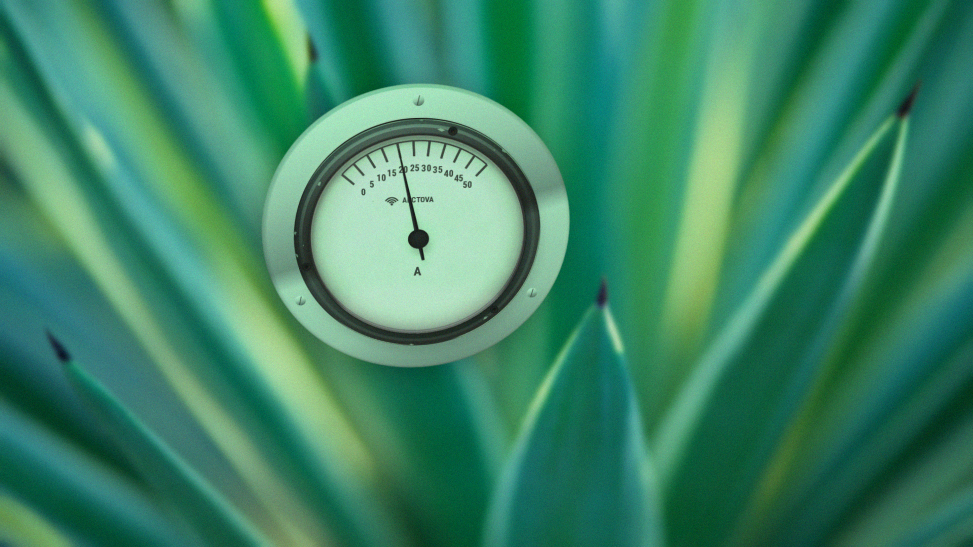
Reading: 20; A
